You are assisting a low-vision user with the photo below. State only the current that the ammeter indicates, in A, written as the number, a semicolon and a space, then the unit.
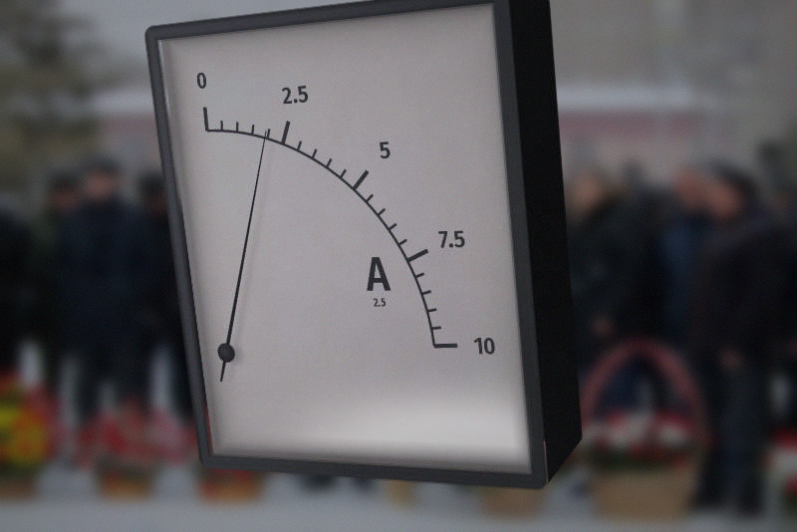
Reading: 2; A
